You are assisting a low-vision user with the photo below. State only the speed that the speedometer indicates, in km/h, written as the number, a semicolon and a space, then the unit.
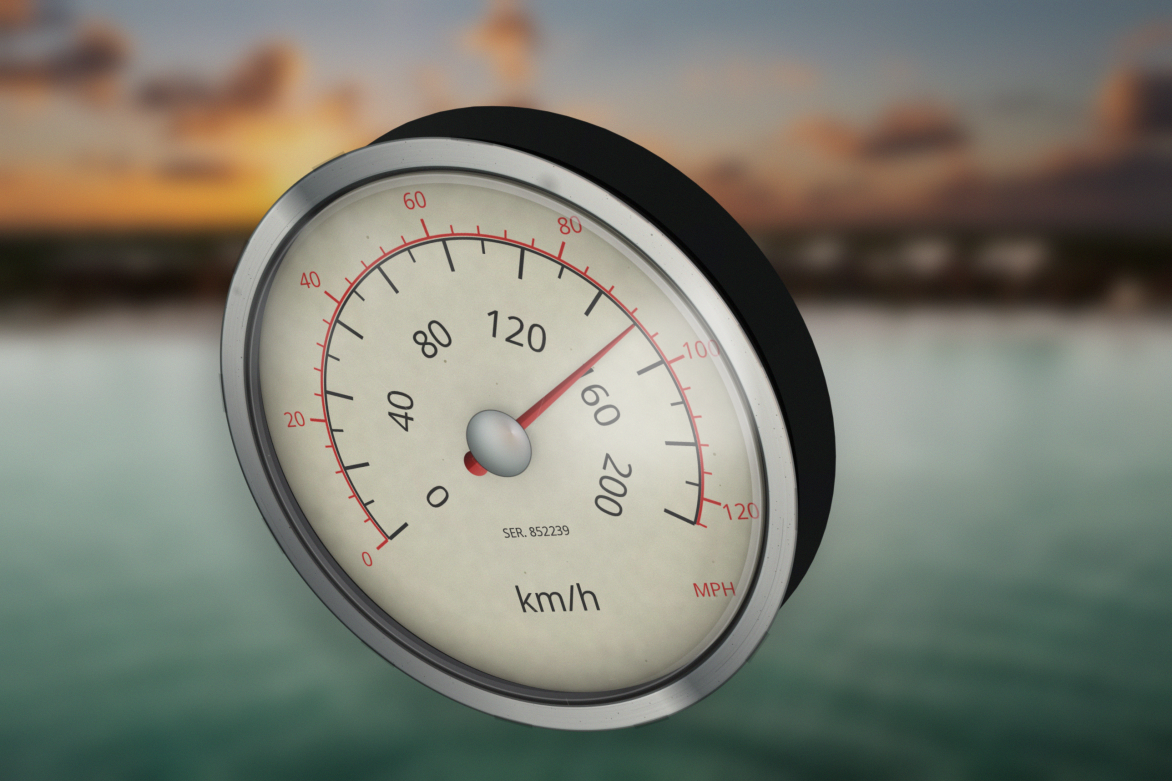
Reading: 150; km/h
